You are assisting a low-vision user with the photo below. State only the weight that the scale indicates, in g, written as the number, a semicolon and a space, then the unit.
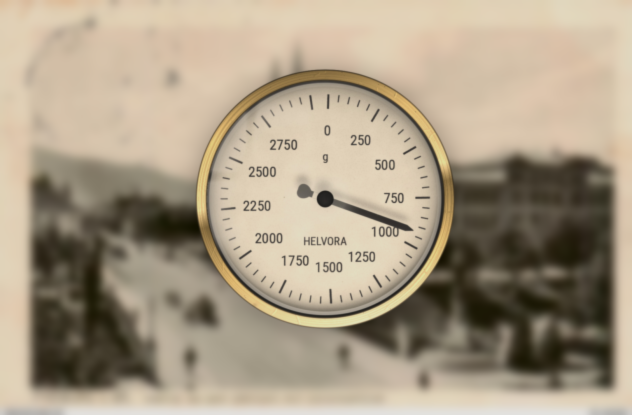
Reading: 925; g
